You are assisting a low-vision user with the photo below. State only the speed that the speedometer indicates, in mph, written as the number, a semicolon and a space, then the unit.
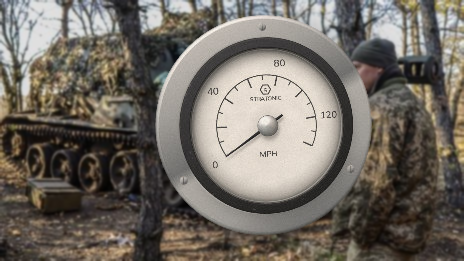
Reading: 0; mph
